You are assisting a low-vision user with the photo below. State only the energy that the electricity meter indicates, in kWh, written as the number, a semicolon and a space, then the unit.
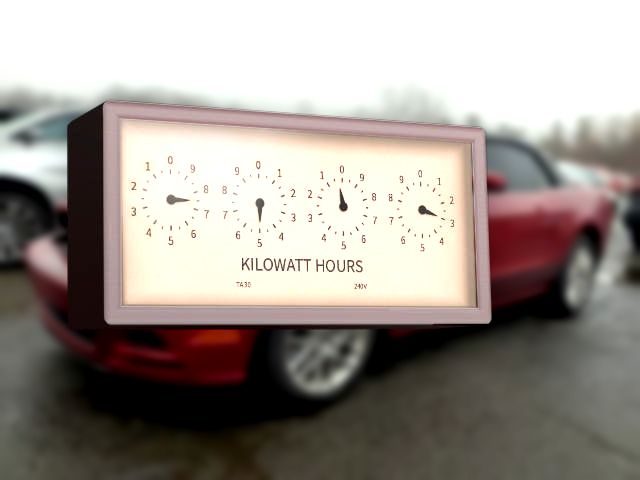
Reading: 7503; kWh
